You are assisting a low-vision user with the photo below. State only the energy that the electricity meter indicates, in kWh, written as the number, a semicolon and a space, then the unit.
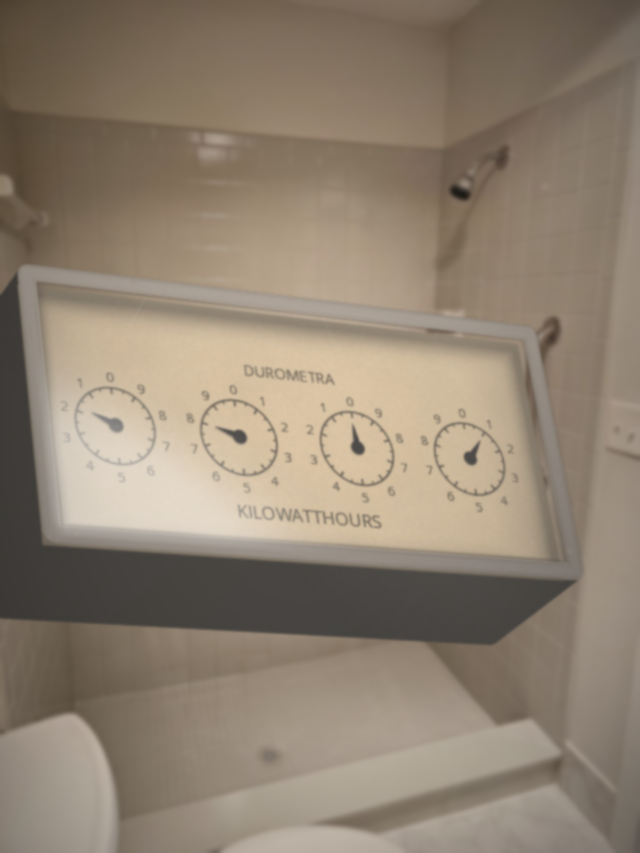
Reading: 1801; kWh
